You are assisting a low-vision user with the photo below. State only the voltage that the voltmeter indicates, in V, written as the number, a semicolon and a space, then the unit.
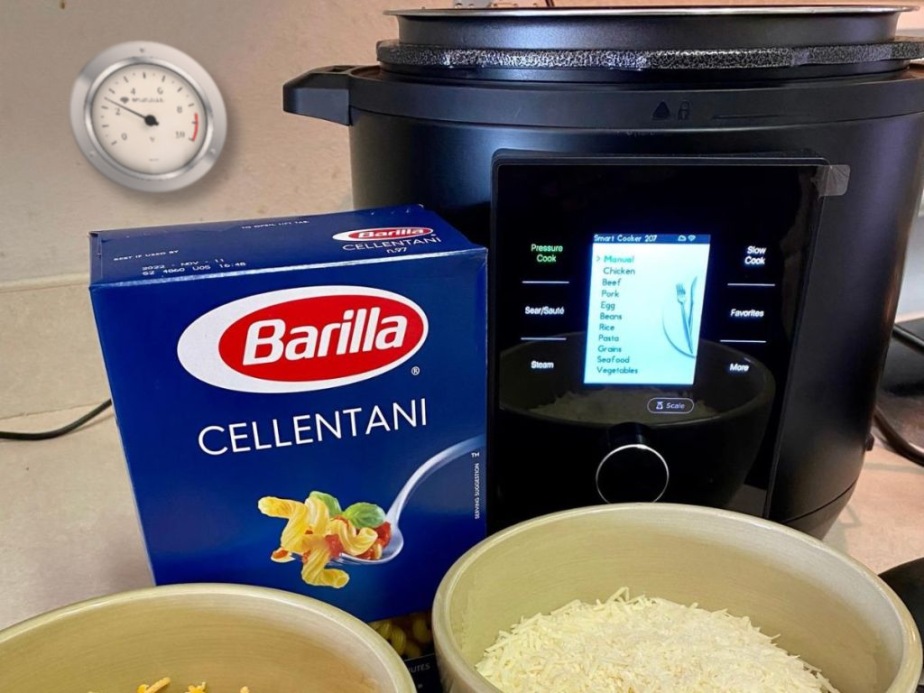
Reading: 2.5; V
